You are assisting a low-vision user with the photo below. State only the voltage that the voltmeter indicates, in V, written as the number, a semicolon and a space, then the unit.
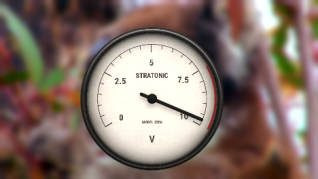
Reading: 9.75; V
